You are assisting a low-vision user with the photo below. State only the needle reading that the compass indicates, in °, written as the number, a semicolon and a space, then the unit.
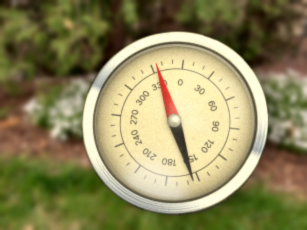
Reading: 335; °
